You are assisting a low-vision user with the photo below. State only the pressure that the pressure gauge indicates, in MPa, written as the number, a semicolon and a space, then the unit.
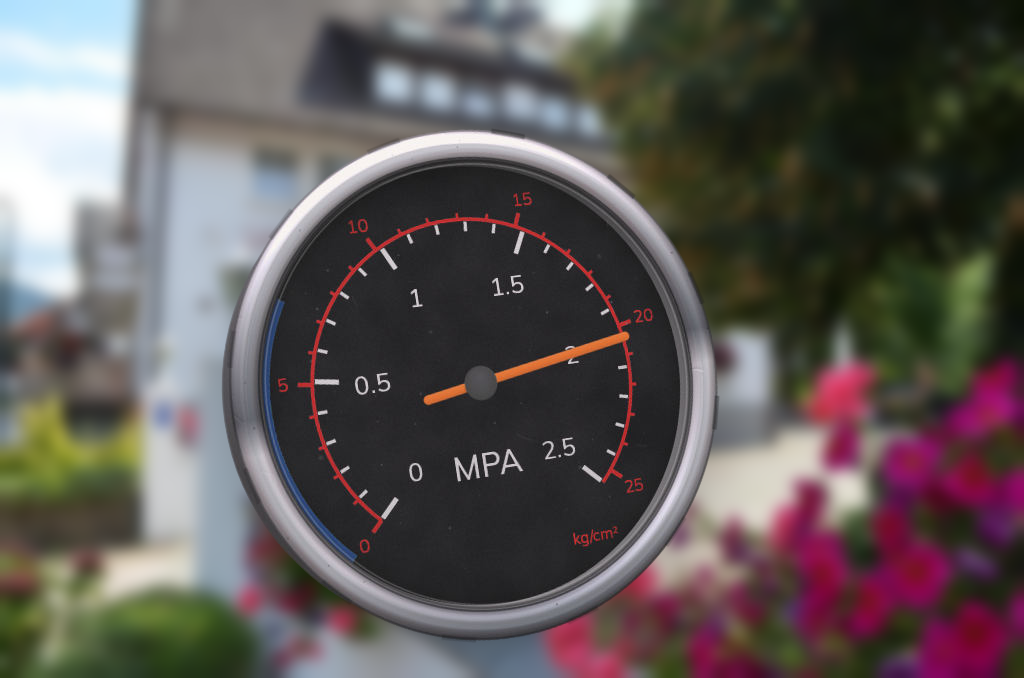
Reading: 2; MPa
